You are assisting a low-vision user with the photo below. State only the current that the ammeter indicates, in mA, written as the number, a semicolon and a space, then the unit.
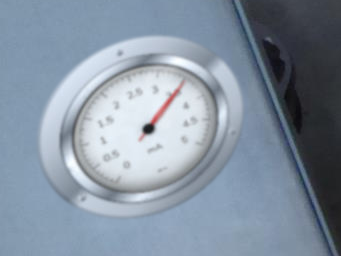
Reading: 3.5; mA
